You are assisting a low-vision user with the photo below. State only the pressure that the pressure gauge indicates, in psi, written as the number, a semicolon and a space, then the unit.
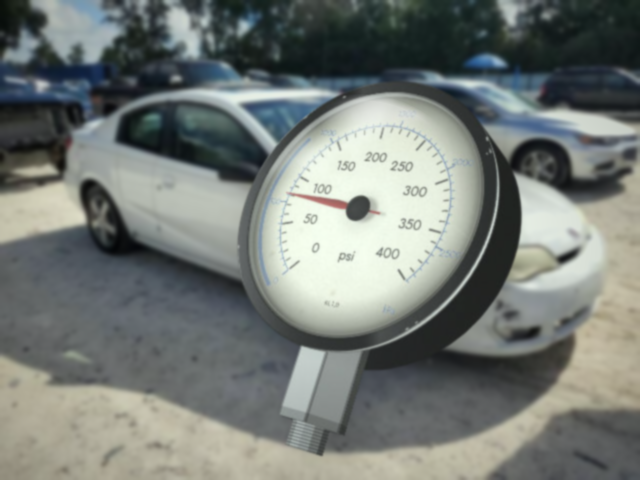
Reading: 80; psi
